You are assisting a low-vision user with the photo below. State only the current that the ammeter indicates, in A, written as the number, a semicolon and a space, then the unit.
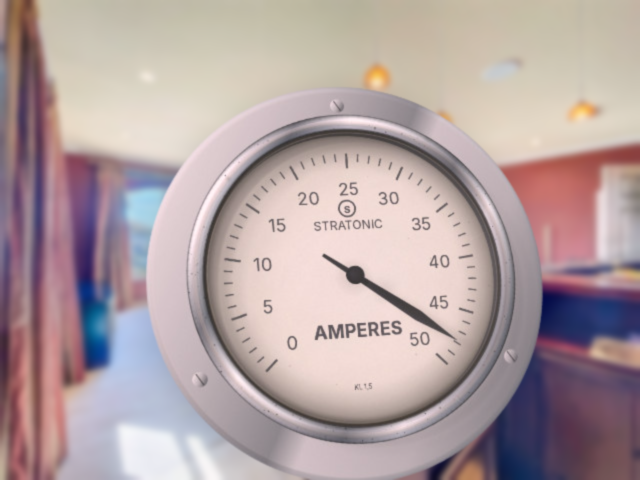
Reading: 48; A
